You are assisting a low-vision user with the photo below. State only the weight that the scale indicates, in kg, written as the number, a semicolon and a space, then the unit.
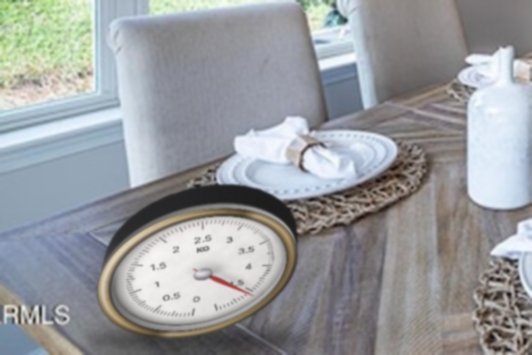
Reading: 4.5; kg
